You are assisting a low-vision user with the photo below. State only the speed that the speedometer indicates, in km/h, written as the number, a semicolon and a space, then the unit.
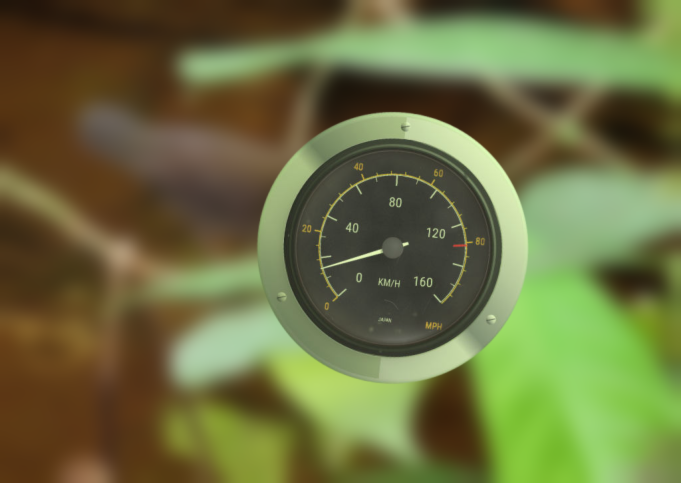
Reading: 15; km/h
